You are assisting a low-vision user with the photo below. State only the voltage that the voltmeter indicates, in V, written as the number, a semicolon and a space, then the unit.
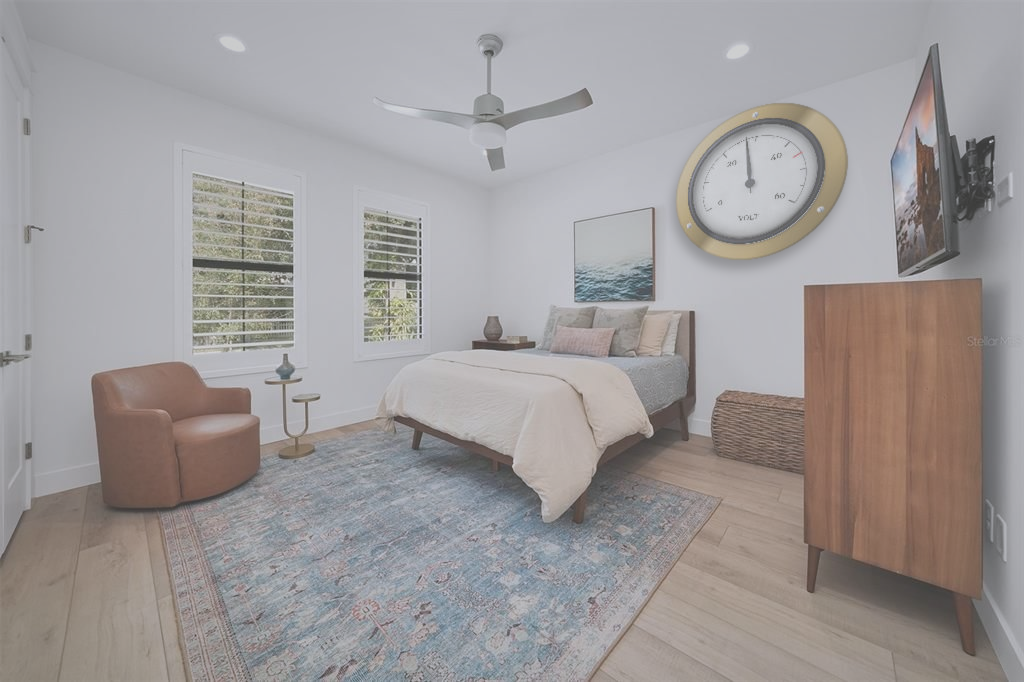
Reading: 27.5; V
